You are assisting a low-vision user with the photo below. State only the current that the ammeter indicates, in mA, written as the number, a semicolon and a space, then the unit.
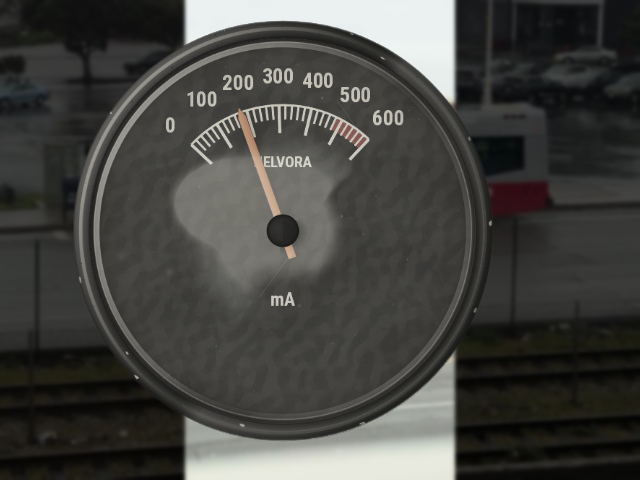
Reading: 180; mA
